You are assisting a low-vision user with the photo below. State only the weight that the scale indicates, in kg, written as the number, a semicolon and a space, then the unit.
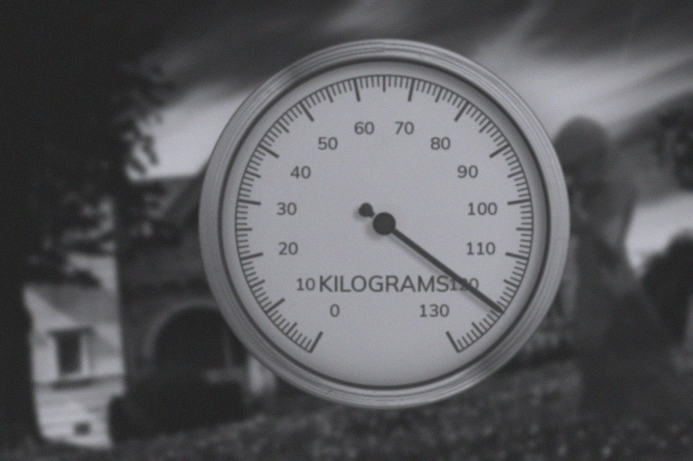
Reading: 120; kg
